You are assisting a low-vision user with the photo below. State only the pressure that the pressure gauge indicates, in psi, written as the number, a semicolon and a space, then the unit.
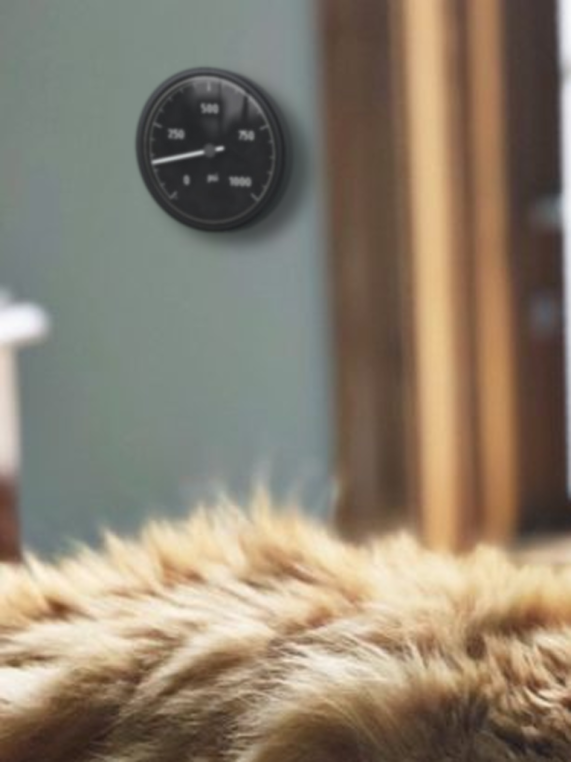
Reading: 125; psi
